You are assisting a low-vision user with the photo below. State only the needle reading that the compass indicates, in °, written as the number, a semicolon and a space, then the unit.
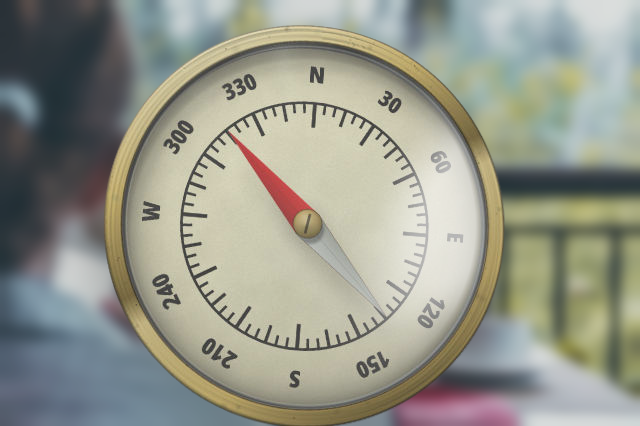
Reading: 315; °
